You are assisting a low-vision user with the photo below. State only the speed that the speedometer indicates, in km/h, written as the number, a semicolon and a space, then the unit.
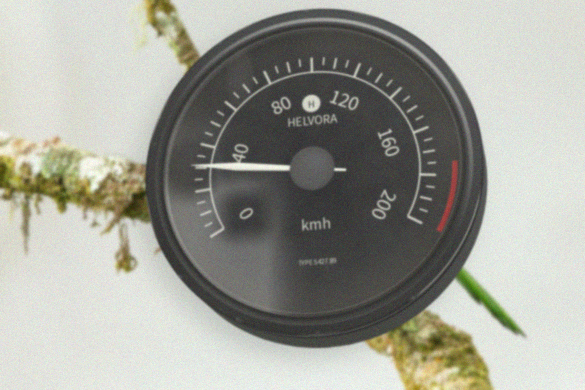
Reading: 30; km/h
